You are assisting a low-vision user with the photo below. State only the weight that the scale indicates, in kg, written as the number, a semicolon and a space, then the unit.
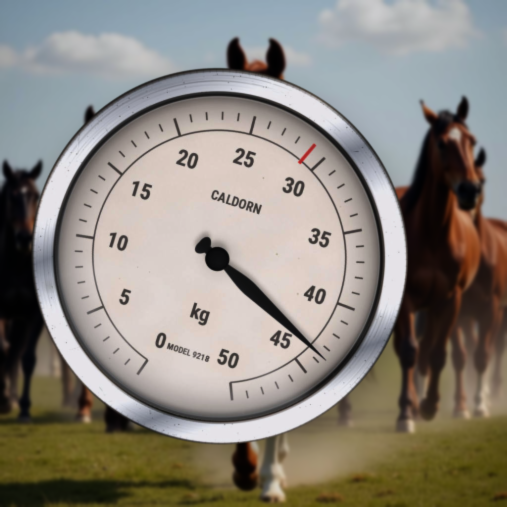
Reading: 43.5; kg
